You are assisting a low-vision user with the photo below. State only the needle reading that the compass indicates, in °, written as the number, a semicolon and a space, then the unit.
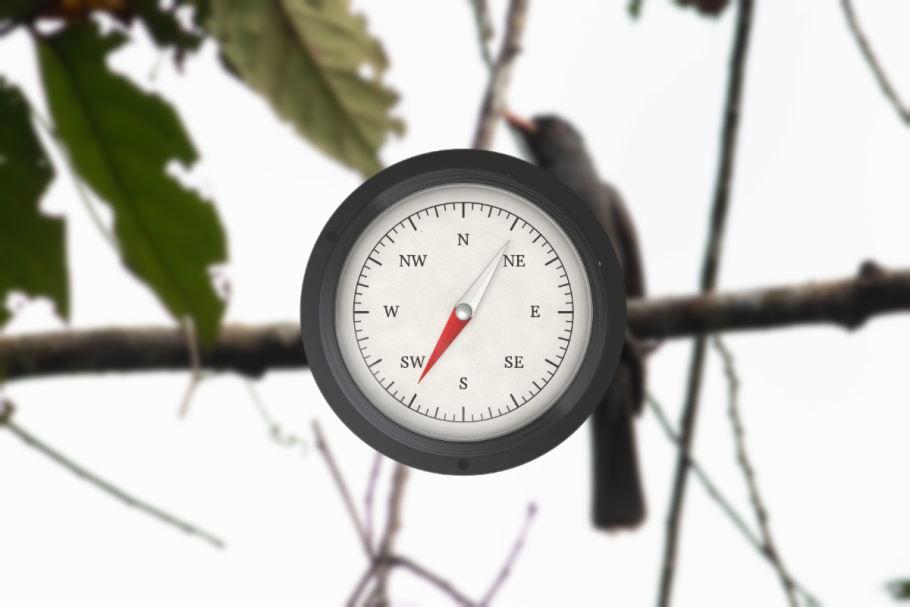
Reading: 212.5; °
